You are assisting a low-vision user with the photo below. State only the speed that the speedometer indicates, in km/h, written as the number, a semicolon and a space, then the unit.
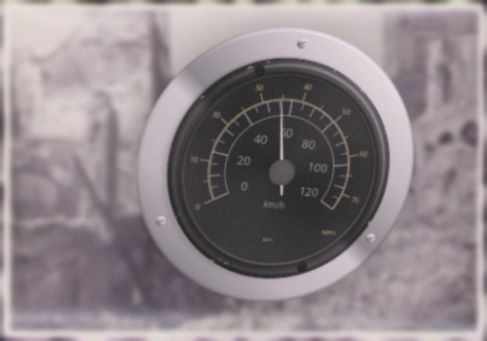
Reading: 55; km/h
